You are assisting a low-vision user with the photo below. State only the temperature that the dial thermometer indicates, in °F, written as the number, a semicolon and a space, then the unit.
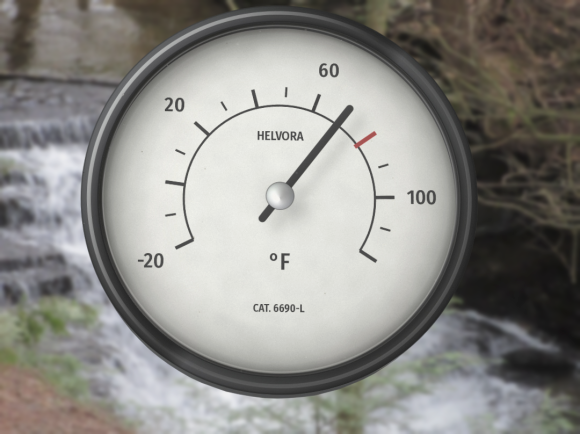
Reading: 70; °F
